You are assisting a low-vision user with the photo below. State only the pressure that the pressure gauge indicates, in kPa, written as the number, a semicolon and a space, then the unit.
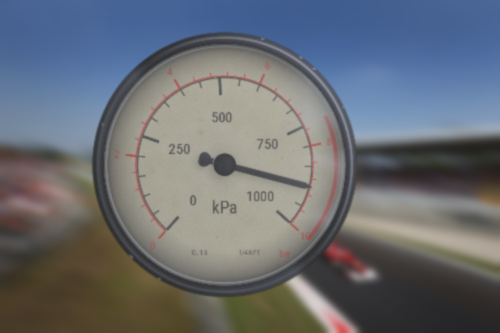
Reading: 900; kPa
